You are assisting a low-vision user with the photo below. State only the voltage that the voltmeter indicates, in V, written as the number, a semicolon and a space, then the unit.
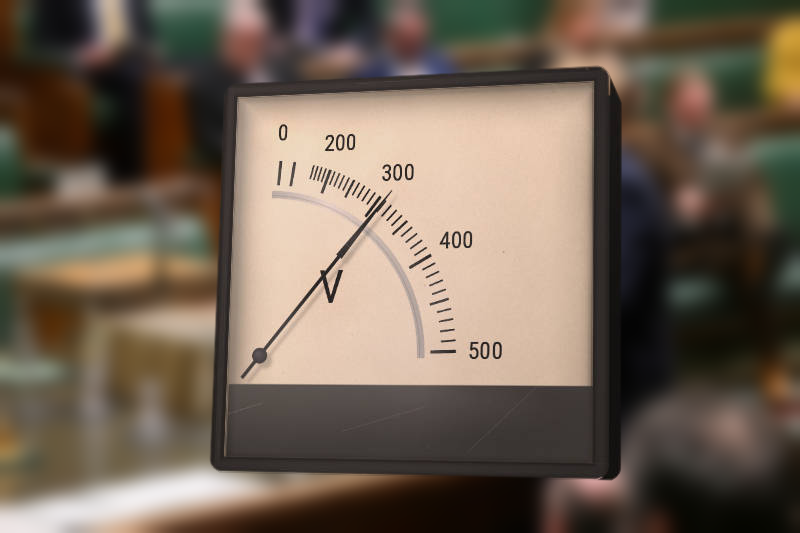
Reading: 310; V
